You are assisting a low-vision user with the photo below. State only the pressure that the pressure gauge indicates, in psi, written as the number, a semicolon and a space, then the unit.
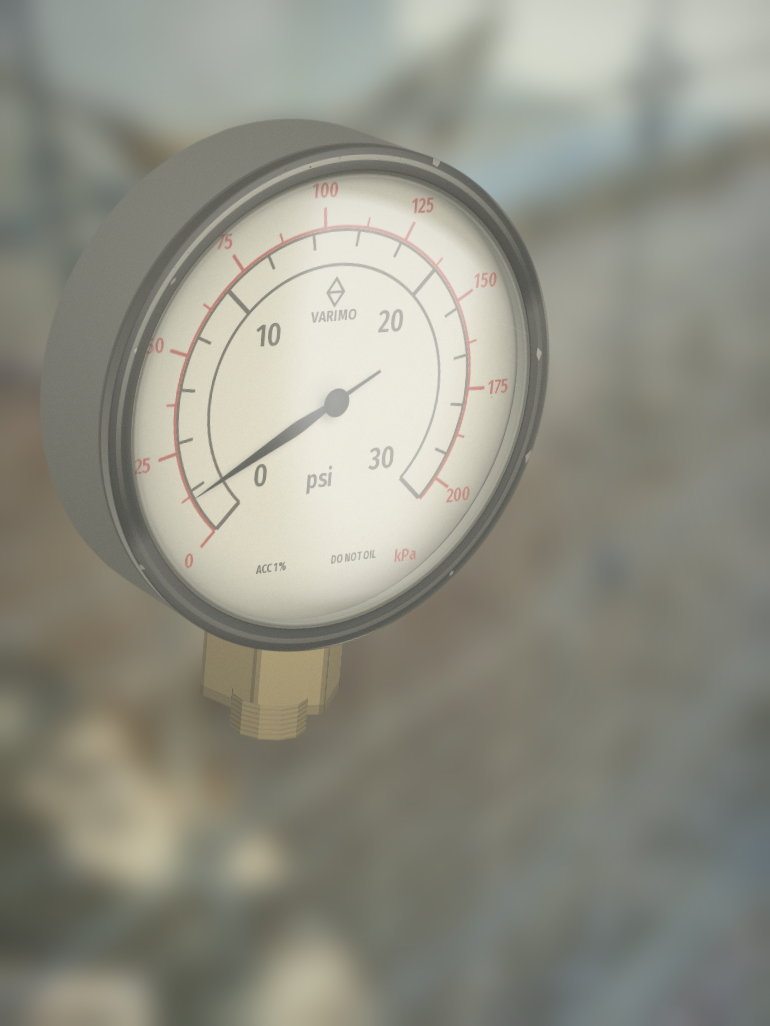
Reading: 2; psi
